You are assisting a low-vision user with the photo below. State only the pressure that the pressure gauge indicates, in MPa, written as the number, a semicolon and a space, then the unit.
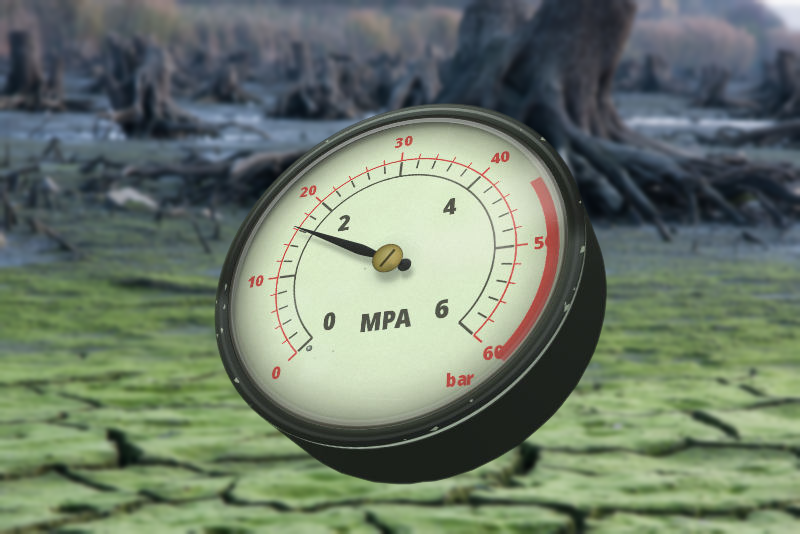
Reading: 1.6; MPa
